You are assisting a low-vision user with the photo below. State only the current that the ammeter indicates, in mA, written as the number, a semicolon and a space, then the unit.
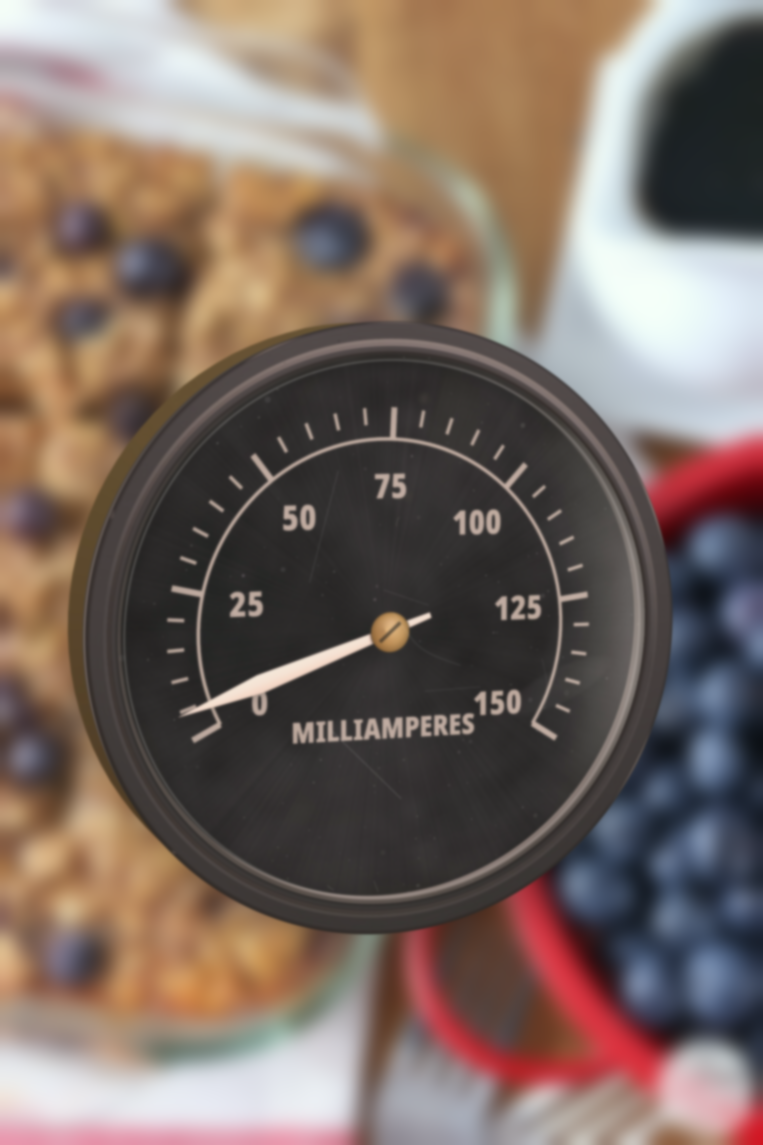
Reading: 5; mA
